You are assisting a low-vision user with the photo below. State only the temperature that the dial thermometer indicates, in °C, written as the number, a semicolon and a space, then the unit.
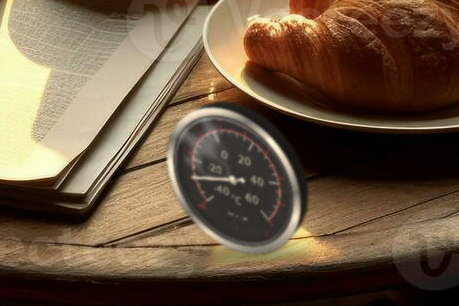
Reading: -28; °C
